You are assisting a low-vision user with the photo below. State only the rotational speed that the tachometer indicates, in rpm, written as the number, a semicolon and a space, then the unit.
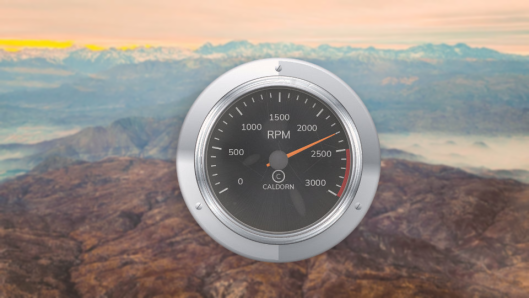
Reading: 2300; rpm
